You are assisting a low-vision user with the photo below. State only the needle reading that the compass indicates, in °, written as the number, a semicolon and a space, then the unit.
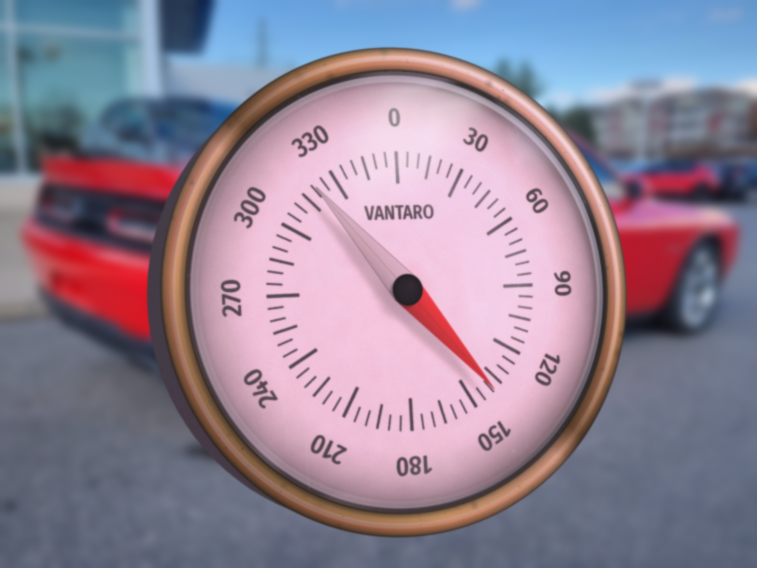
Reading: 140; °
